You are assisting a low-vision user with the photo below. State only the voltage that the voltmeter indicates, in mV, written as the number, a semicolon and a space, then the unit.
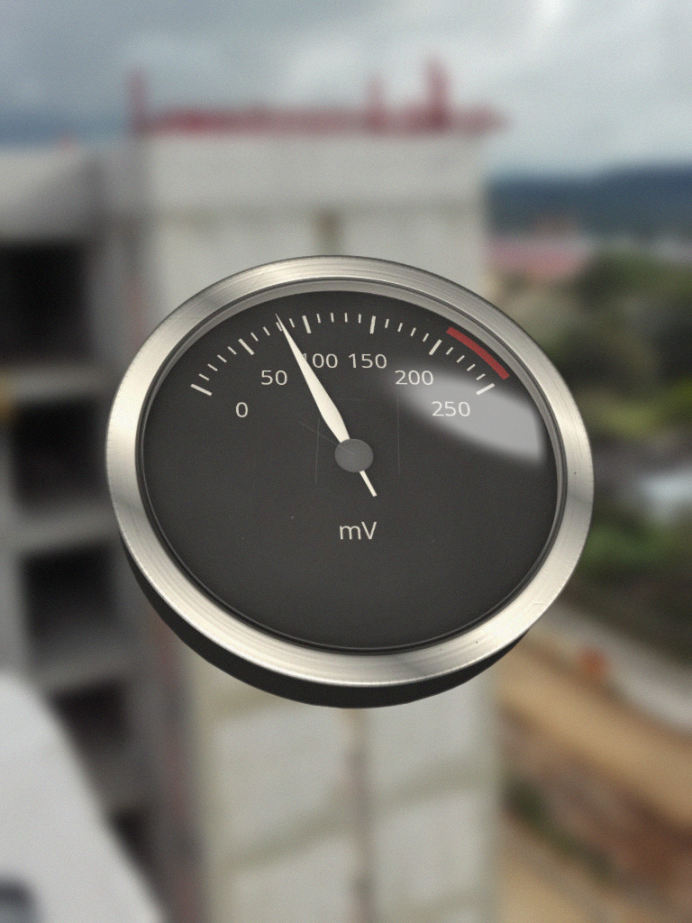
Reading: 80; mV
